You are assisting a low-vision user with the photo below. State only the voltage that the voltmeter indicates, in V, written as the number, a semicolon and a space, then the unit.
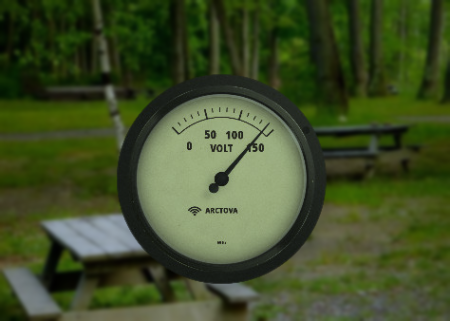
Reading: 140; V
